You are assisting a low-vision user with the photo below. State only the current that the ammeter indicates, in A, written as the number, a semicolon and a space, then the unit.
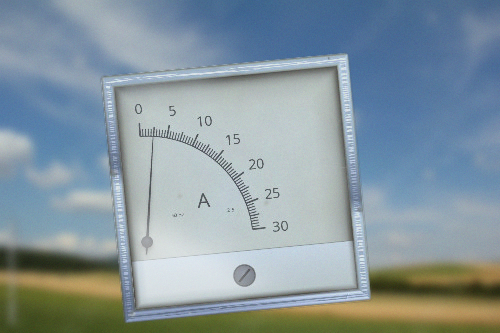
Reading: 2.5; A
